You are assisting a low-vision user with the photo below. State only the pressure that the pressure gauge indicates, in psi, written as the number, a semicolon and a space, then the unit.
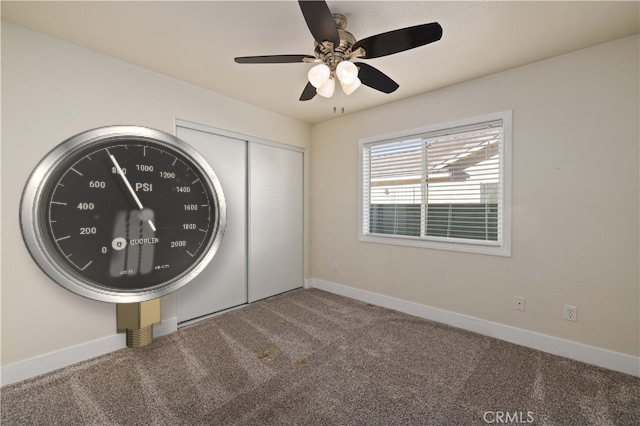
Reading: 800; psi
